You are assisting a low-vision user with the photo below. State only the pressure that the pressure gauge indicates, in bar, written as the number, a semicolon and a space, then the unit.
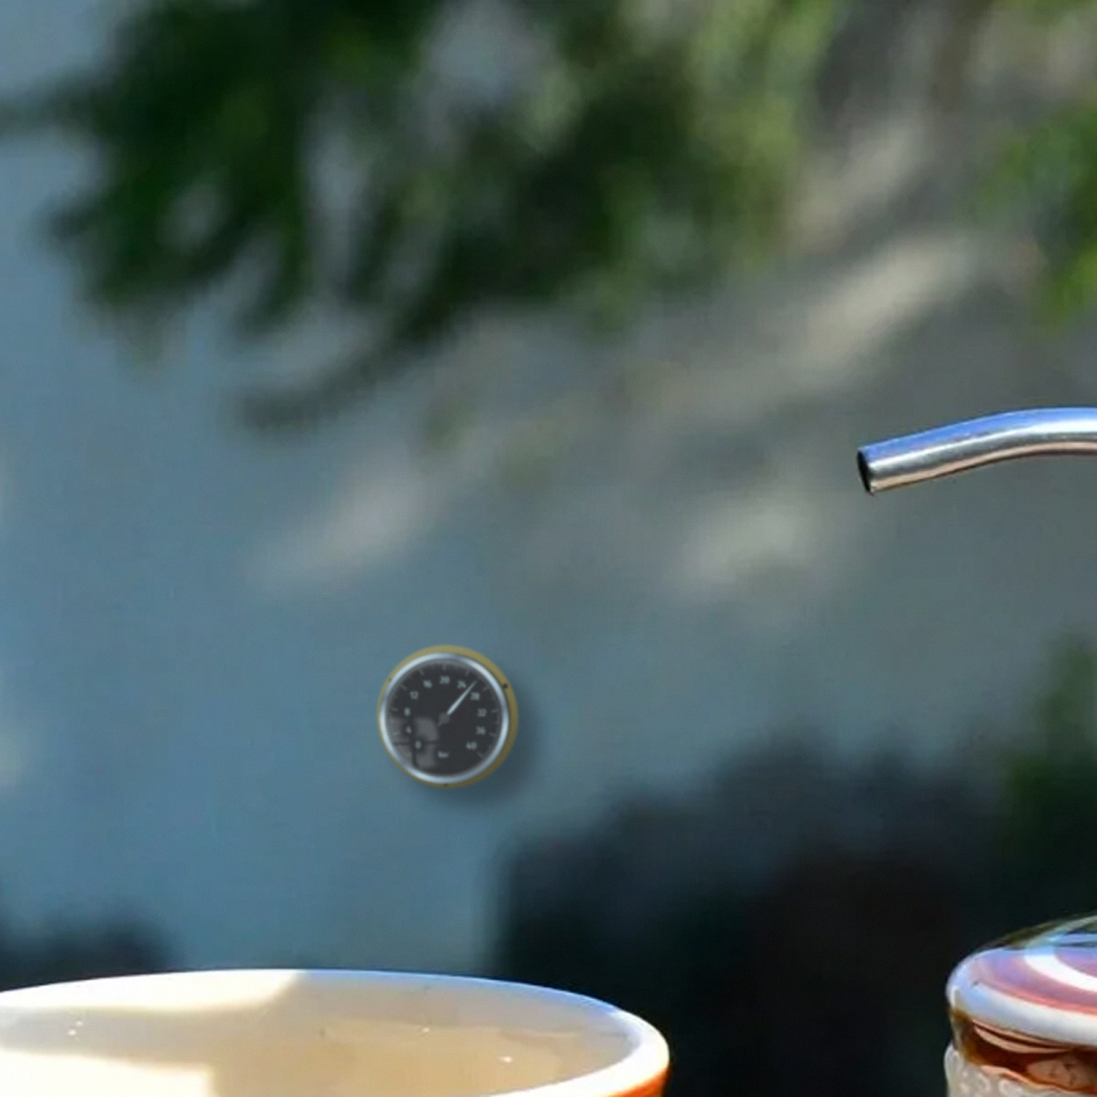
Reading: 26; bar
